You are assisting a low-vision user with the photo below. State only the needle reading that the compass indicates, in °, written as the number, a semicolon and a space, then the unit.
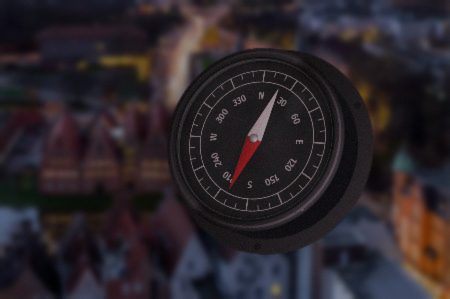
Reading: 200; °
